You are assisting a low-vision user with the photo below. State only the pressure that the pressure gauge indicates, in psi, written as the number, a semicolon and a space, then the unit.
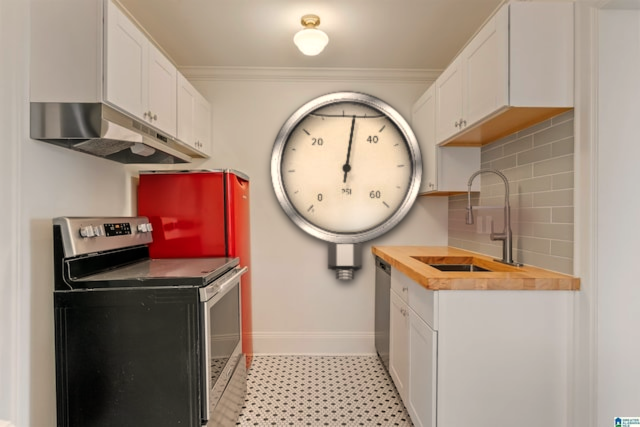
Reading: 32.5; psi
